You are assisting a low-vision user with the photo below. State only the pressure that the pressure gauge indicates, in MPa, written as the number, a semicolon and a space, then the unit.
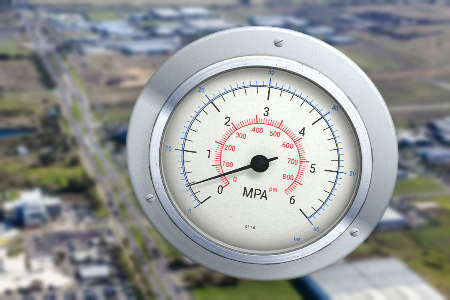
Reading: 0.4; MPa
